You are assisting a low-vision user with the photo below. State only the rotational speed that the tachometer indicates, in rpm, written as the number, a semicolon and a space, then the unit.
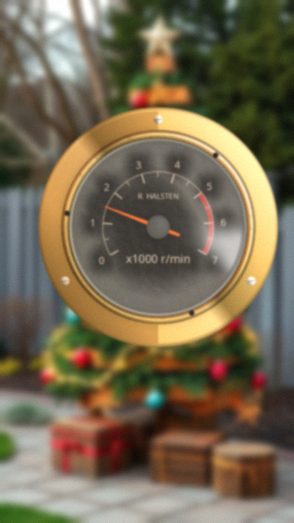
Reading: 1500; rpm
